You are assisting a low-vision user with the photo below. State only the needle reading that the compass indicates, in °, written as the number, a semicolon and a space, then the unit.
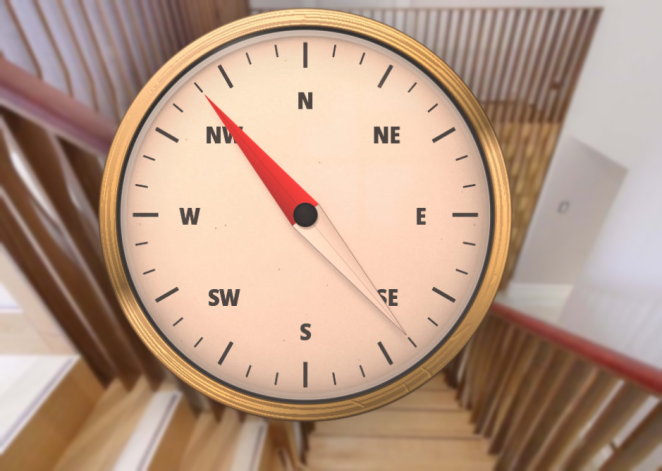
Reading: 320; °
